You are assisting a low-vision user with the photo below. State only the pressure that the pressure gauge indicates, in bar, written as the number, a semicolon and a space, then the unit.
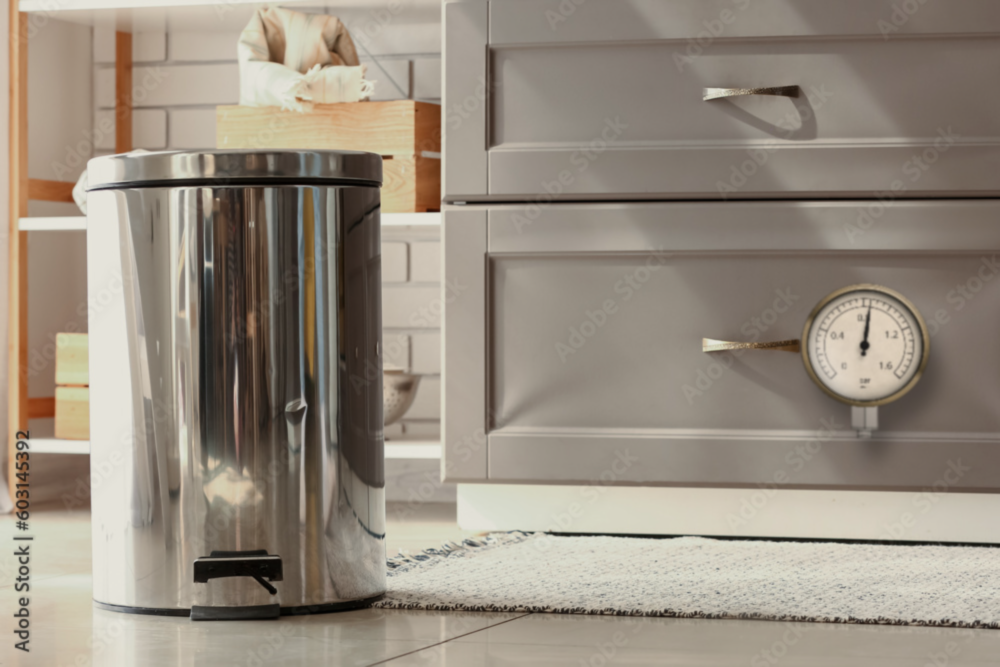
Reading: 0.85; bar
